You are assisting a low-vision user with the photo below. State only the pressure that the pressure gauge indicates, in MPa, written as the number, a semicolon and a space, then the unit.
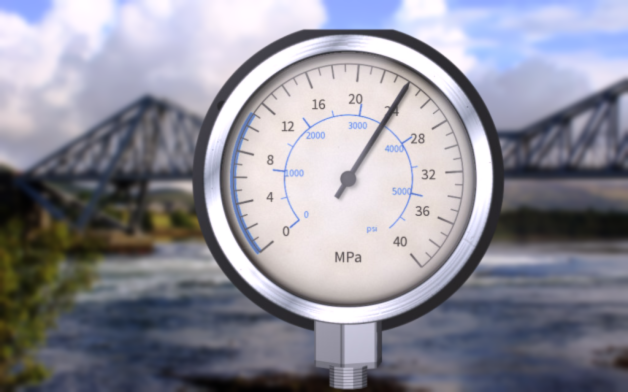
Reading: 24; MPa
